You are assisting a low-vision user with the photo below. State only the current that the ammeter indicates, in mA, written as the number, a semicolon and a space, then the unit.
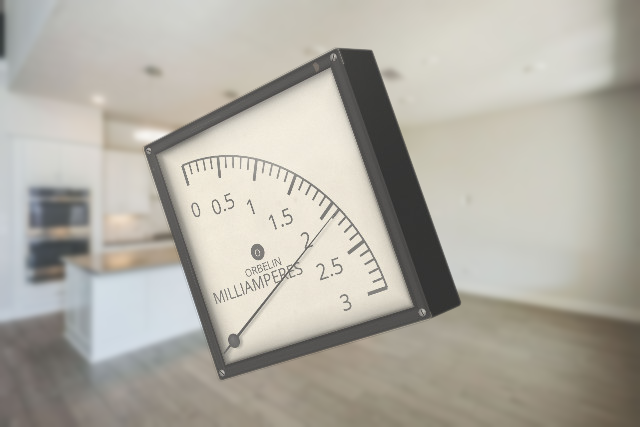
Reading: 2.1; mA
